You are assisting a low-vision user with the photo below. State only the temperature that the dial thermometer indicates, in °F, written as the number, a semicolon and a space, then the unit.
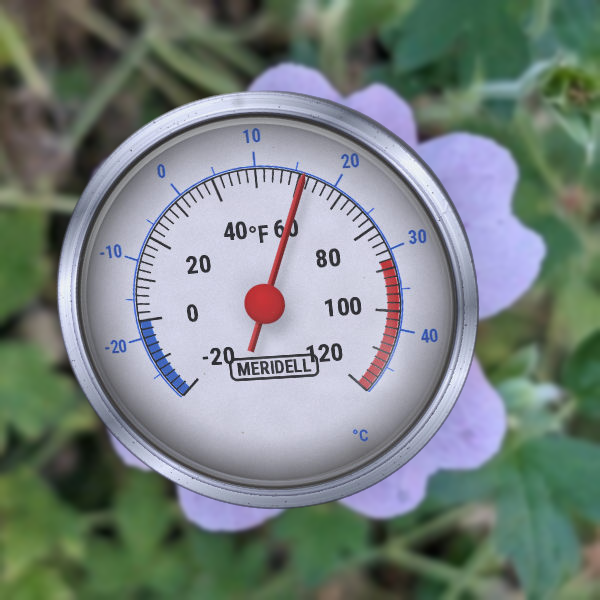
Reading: 61; °F
